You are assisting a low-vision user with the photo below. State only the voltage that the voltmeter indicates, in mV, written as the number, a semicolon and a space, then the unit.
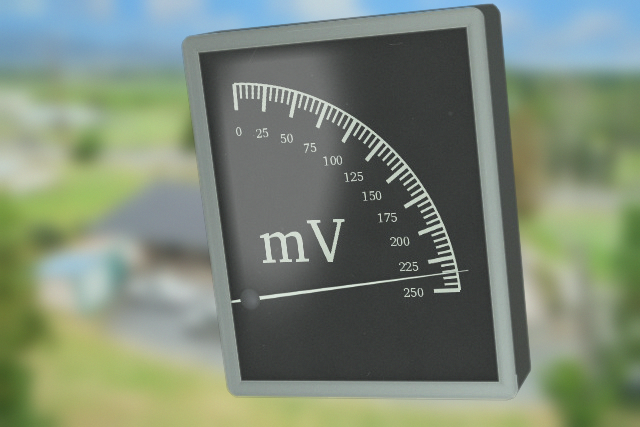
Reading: 235; mV
